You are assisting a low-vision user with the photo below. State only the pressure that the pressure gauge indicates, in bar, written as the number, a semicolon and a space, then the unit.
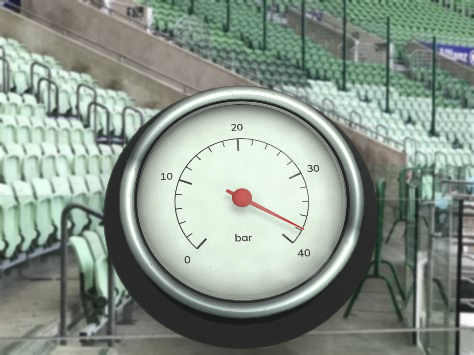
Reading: 38; bar
